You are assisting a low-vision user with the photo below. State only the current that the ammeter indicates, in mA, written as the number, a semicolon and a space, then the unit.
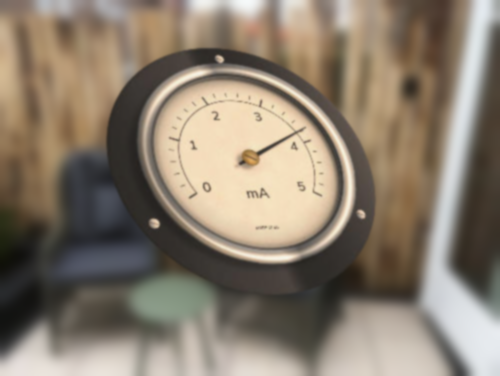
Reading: 3.8; mA
